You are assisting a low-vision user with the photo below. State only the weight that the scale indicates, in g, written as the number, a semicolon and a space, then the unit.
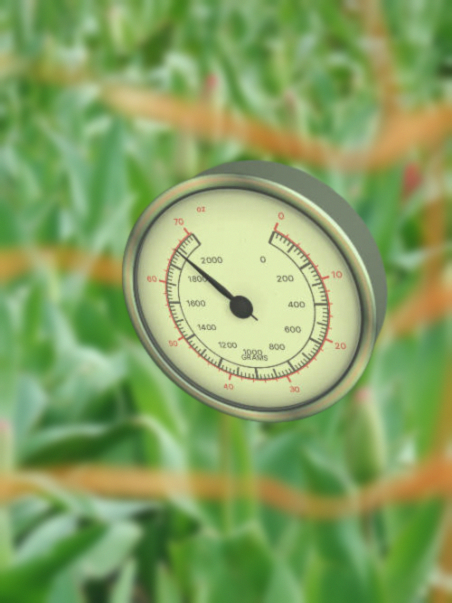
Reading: 1900; g
